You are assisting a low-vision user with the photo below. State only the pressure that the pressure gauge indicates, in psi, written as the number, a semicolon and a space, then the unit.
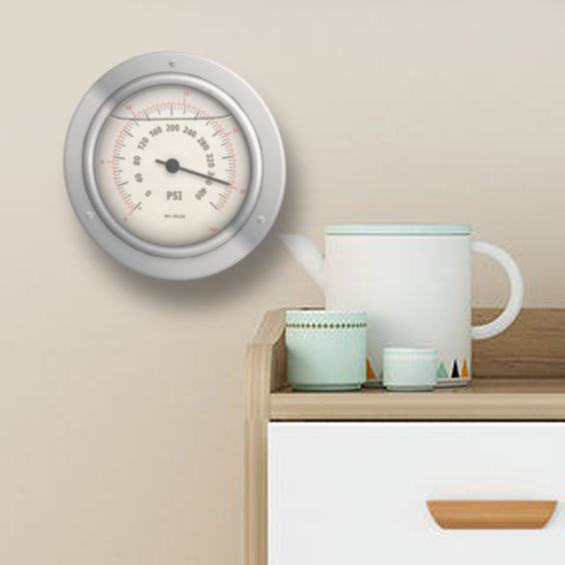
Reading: 360; psi
